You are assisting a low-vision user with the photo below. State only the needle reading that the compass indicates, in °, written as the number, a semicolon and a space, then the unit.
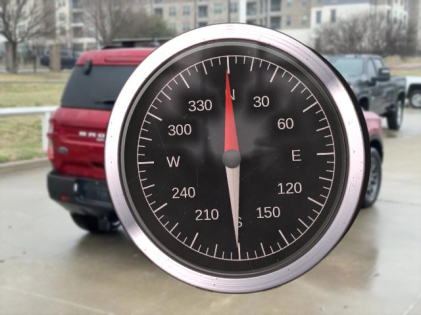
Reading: 0; °
